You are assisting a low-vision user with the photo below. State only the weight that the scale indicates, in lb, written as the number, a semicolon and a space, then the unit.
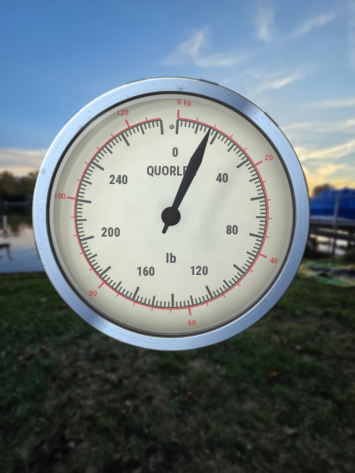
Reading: 16; lb
